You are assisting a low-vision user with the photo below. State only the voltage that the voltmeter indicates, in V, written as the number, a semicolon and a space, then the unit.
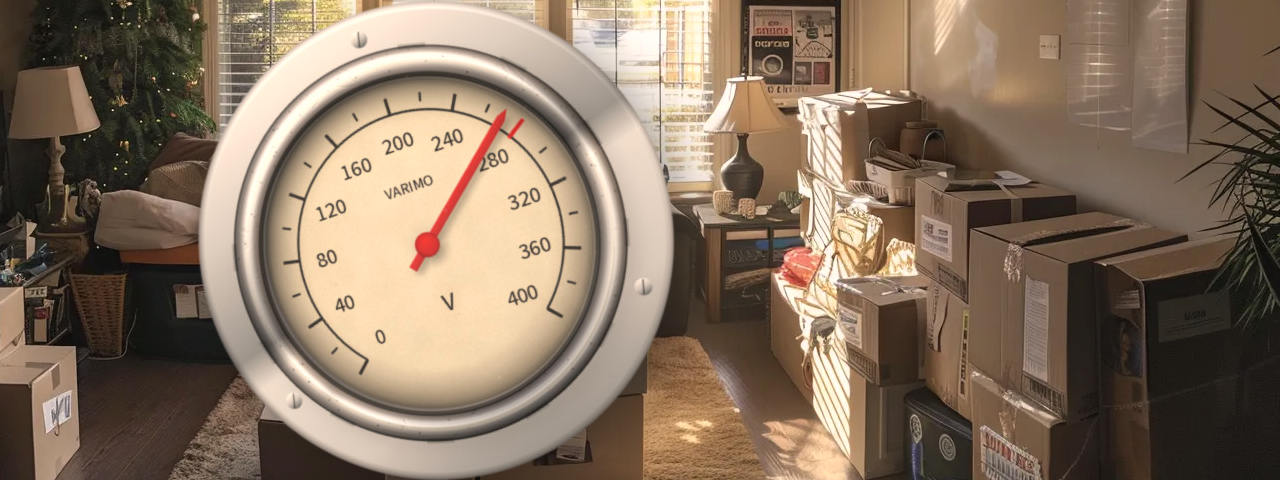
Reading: 270; V
